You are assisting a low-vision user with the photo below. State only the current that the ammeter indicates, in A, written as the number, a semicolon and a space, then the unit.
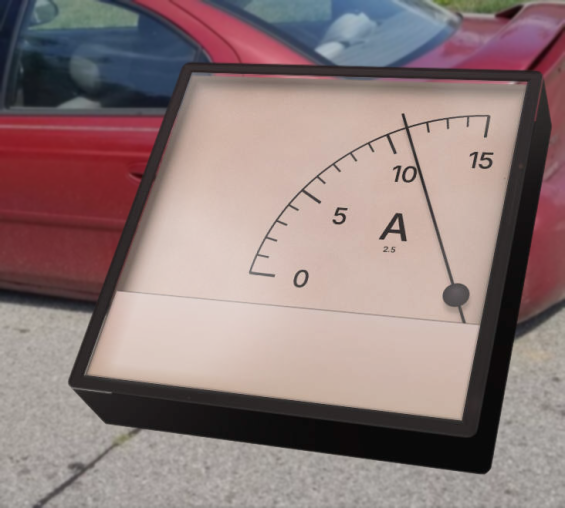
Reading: 11; A
